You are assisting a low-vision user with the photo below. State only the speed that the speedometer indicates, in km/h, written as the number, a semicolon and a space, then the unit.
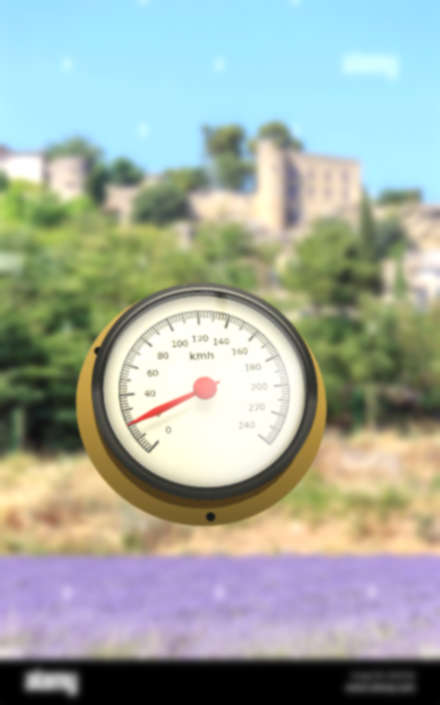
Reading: 20; km/h
